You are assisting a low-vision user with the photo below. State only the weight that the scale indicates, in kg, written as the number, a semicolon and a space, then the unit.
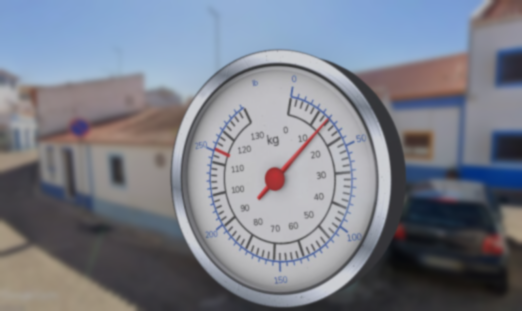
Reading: 14; kg
